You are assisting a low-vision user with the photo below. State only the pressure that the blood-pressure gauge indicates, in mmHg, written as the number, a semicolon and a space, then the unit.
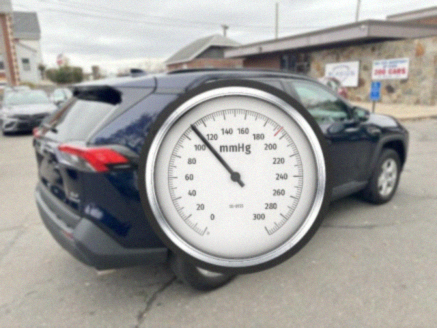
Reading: 110; mmHg
